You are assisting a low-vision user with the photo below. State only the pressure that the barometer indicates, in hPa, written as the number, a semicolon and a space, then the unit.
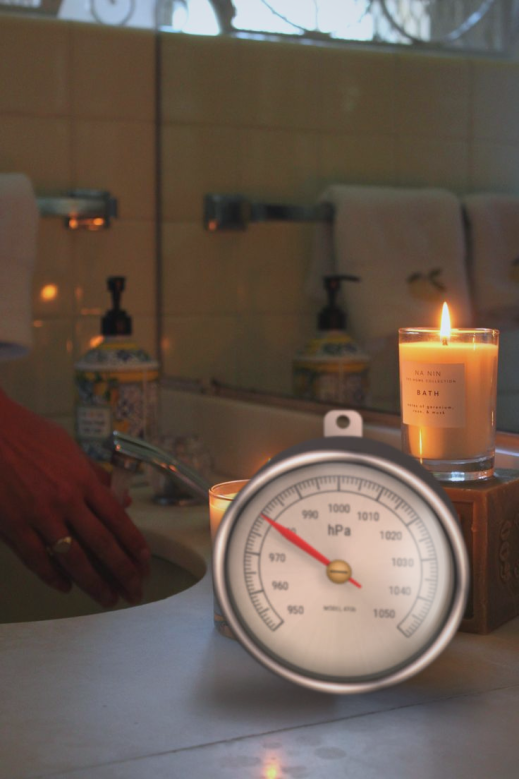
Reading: 980; hPa
